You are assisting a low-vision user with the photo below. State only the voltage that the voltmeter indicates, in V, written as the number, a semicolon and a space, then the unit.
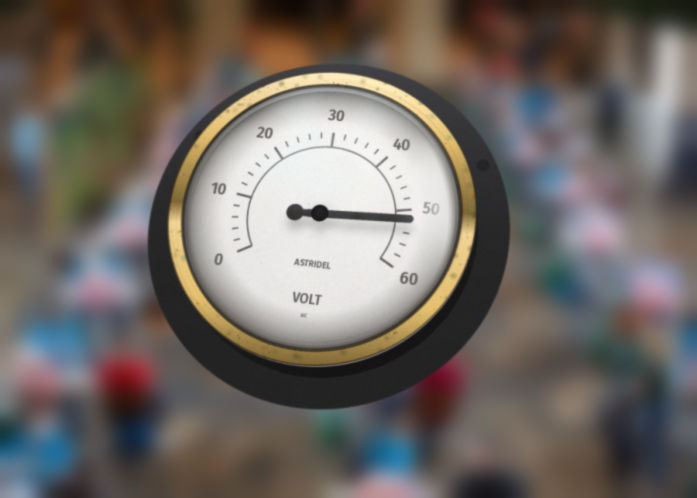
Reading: 52; V
